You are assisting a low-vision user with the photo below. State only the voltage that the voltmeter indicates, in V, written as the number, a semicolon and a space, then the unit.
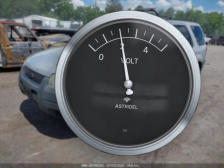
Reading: 2; V
